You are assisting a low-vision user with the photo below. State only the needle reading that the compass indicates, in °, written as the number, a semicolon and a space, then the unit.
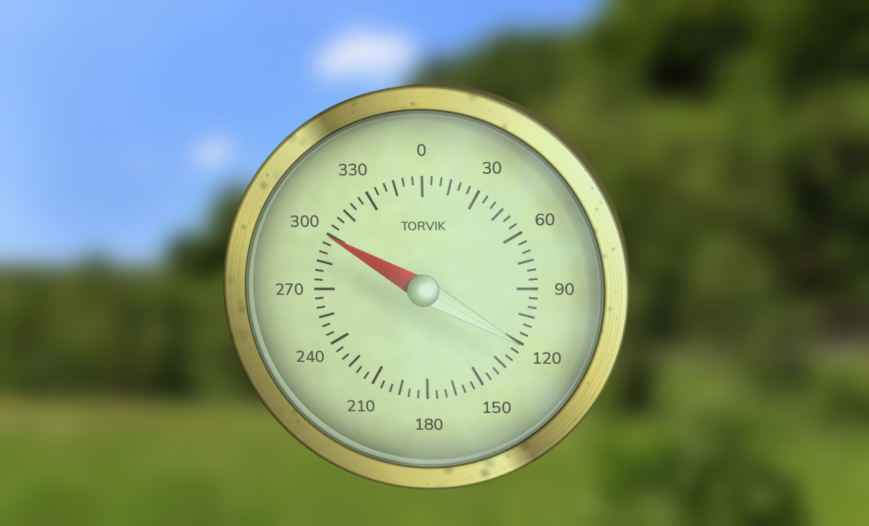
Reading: 300; °
